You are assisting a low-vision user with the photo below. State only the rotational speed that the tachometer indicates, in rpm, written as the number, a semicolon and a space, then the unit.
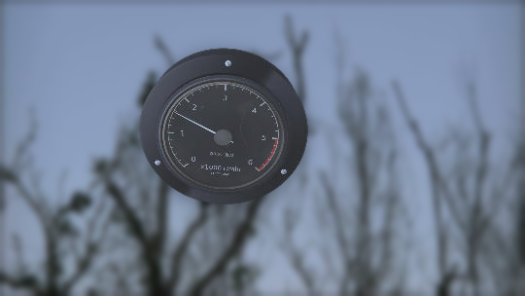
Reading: 1600; rpm
